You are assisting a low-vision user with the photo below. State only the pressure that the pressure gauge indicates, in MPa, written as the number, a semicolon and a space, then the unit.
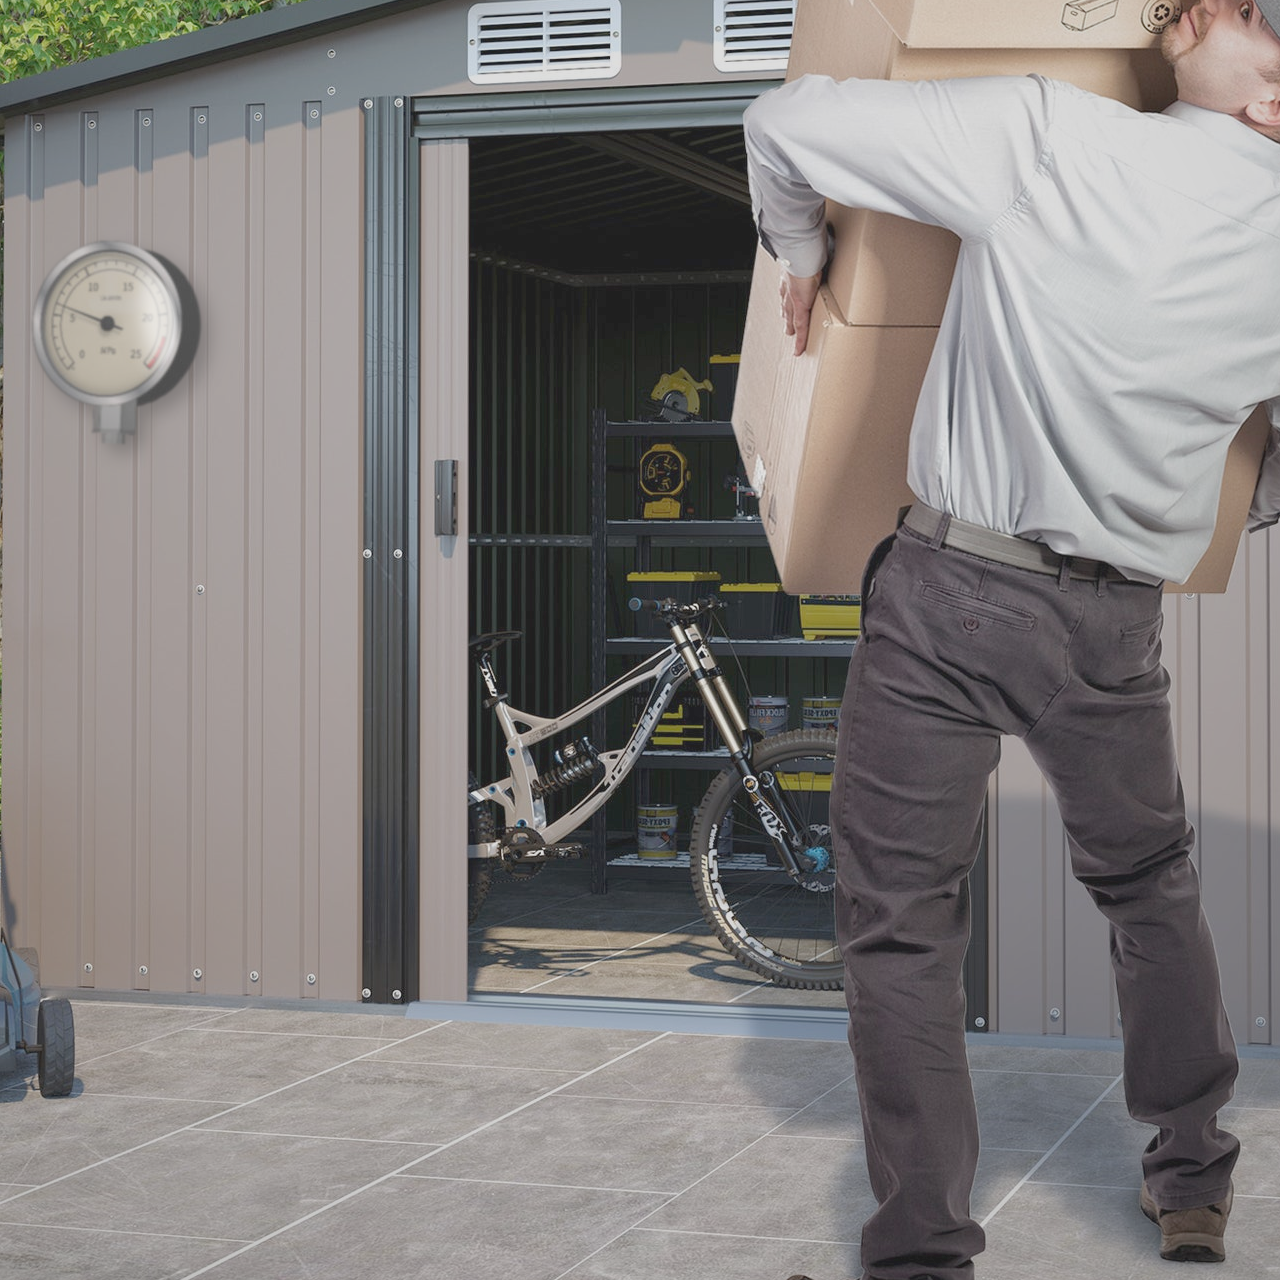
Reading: 6; MPa
